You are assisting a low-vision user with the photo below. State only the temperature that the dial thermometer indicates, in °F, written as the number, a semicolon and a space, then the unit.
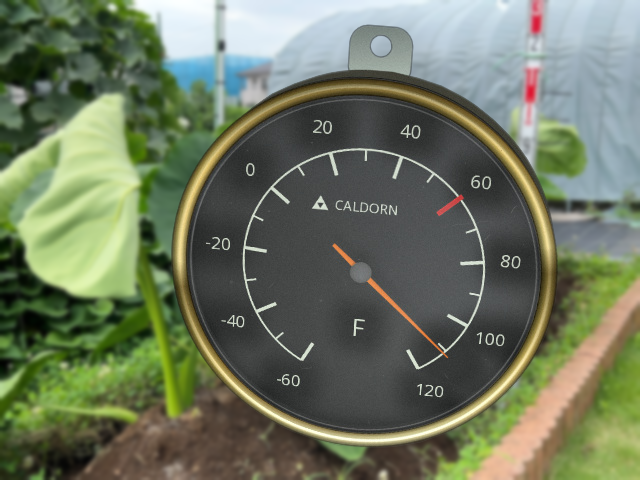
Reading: 110; °F
